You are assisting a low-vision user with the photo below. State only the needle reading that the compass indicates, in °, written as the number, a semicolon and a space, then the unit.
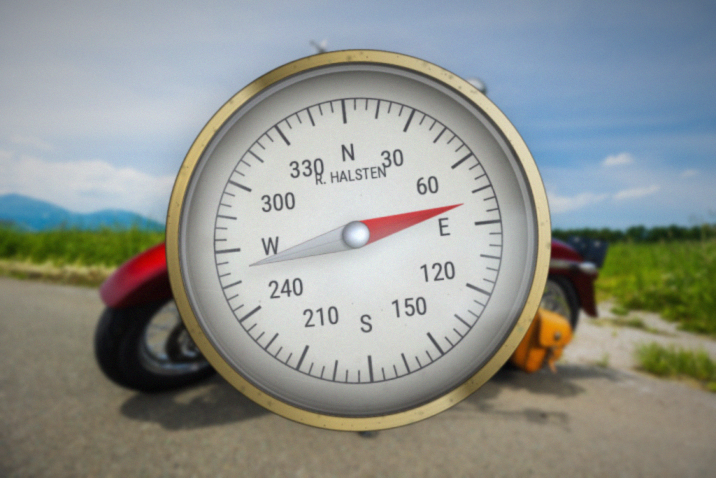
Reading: 80; °
